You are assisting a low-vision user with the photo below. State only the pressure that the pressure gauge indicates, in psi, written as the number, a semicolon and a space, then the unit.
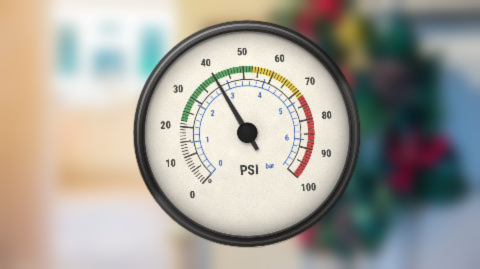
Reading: 40; psi
